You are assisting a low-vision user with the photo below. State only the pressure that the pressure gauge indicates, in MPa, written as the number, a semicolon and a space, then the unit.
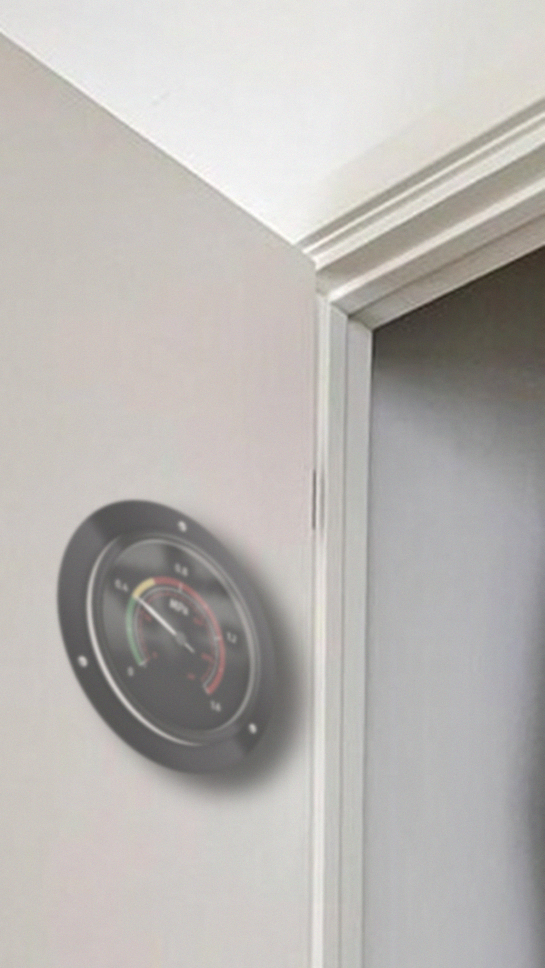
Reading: 0.4; MPa
